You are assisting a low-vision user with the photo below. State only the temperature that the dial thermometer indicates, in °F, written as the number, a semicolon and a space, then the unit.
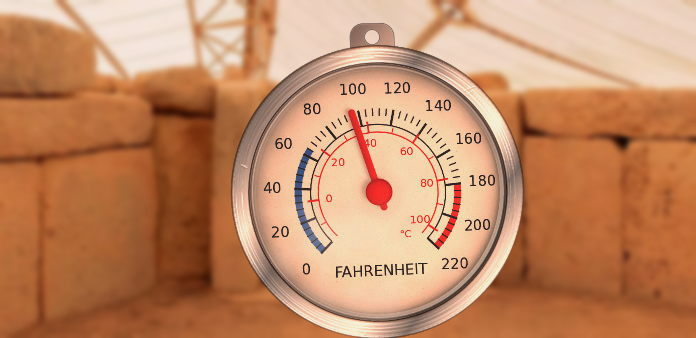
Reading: 96; °F
